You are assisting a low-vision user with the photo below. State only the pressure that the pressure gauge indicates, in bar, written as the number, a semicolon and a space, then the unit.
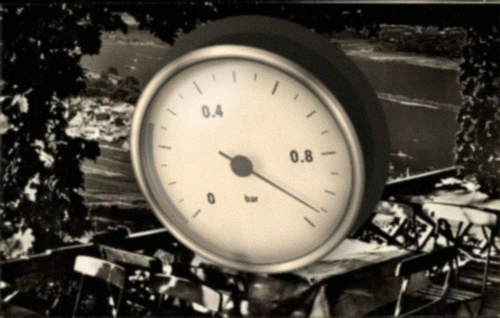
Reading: 0.95; bar
